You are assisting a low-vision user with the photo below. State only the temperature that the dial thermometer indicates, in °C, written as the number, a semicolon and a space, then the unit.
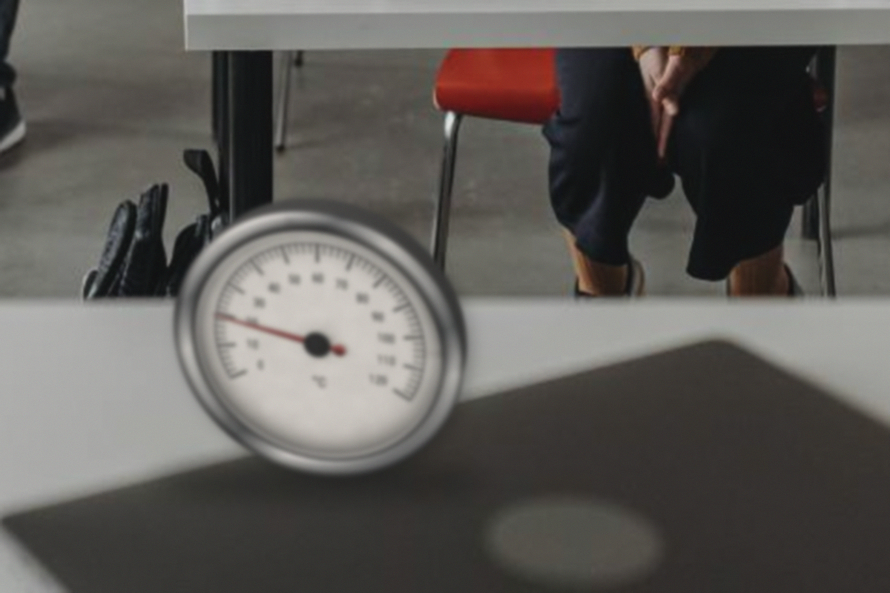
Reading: 20; °C
